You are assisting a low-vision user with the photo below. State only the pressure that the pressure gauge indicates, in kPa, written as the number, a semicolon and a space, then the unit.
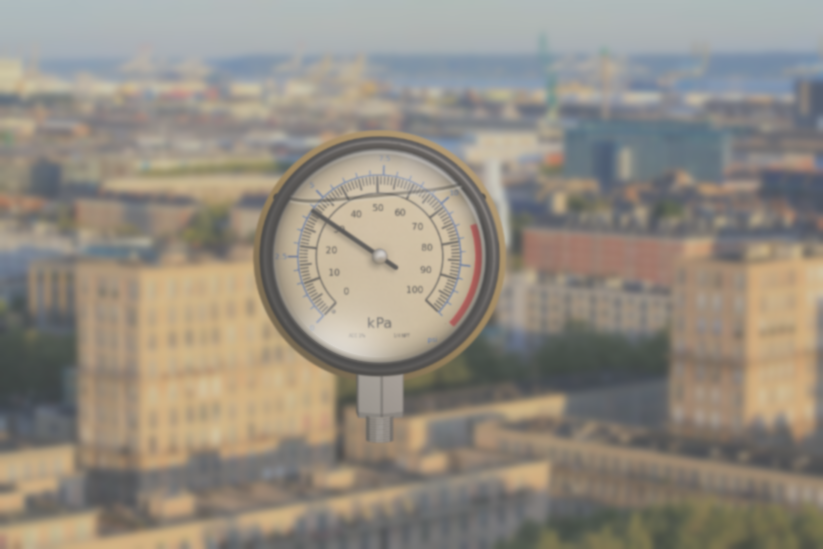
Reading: 30; kPa
